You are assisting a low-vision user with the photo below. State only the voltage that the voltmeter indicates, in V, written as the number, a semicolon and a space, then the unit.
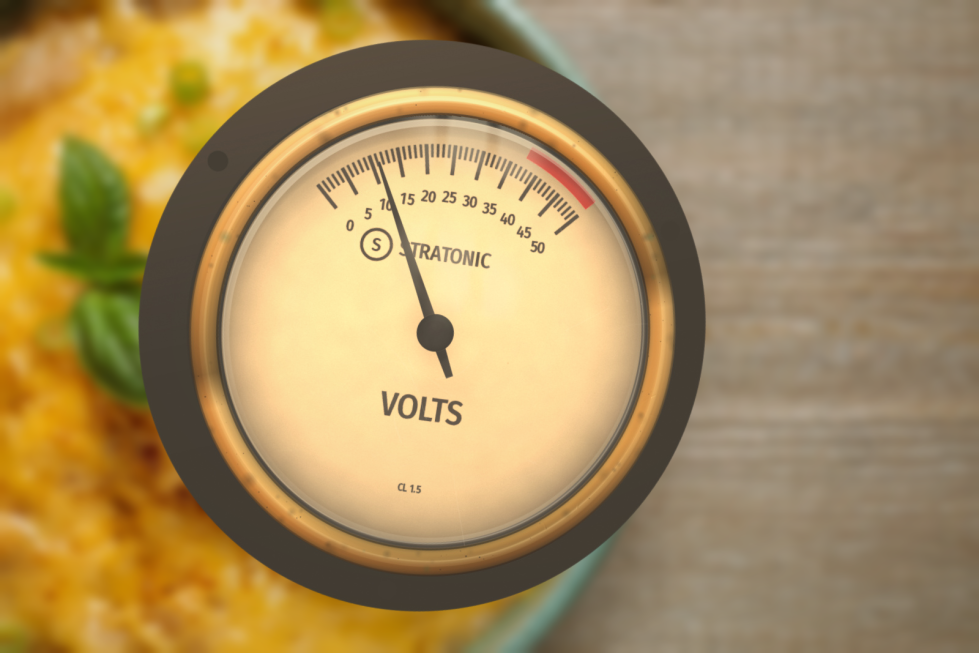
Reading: 11; V
